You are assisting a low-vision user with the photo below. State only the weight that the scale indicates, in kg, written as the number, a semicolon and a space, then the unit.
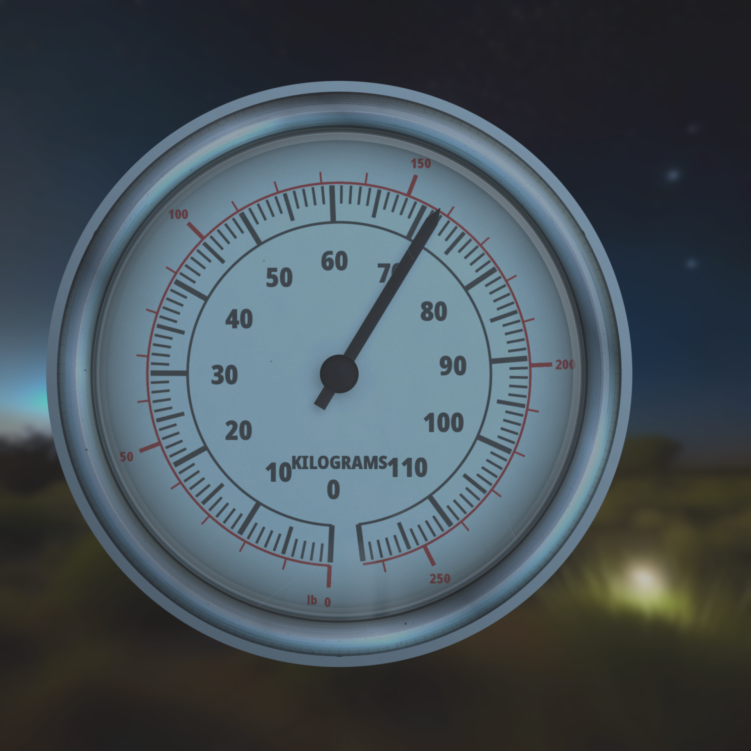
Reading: 71.5; kg
